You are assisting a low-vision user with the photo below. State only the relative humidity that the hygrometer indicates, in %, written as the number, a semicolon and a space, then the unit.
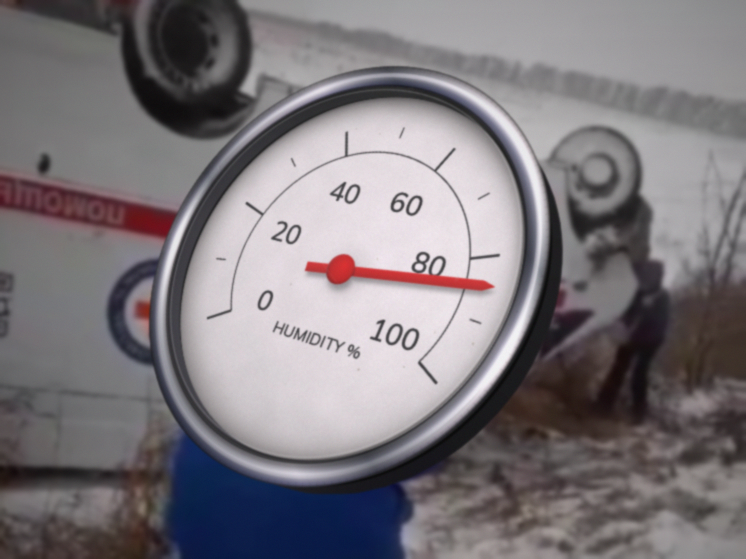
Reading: 85; %
